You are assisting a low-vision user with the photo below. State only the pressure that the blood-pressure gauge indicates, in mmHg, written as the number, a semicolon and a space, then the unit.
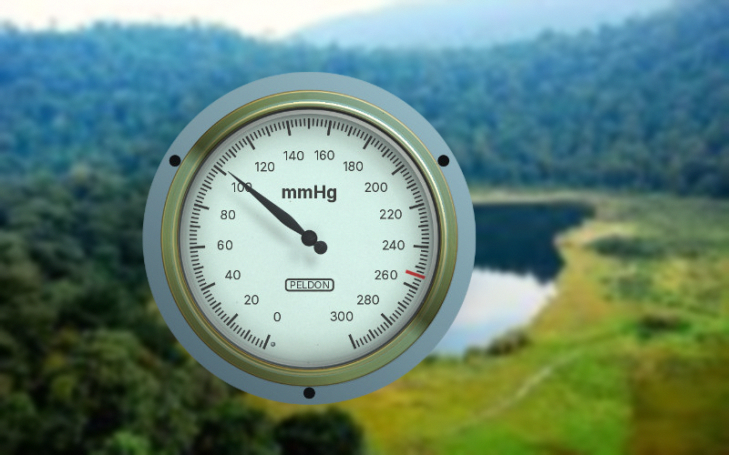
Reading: 102; mmHg
